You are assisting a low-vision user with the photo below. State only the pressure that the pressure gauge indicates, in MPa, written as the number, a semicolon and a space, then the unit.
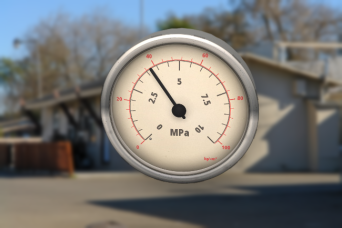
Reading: 3.75; MPa
